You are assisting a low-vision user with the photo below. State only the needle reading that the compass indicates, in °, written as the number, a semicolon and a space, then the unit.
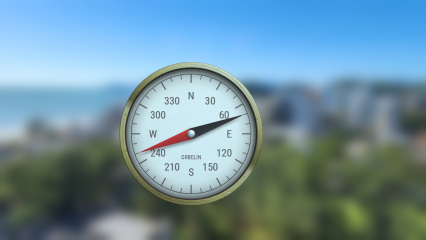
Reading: 250; °
